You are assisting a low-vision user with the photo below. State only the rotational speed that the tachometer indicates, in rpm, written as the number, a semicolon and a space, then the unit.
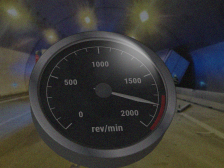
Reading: 1800; rpm
